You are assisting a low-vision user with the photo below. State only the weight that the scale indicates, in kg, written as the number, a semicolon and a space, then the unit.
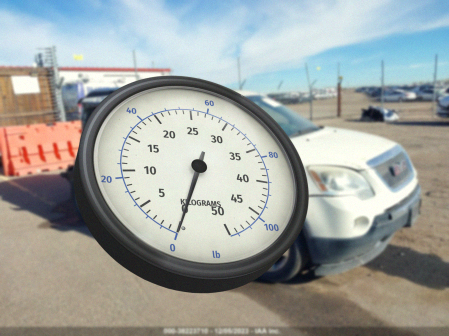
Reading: 0; kg
